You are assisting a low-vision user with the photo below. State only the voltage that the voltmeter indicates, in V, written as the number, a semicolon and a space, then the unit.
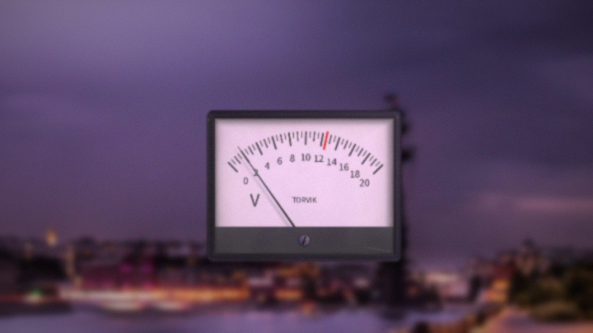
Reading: 2; V
